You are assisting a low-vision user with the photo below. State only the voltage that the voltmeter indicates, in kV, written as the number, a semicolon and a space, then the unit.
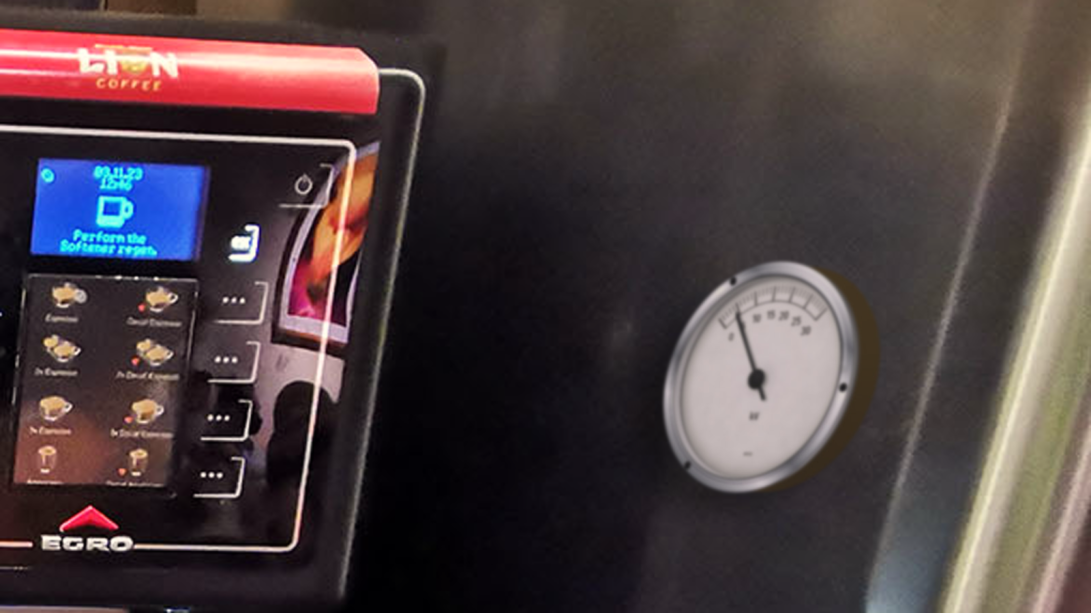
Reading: 5; kV
